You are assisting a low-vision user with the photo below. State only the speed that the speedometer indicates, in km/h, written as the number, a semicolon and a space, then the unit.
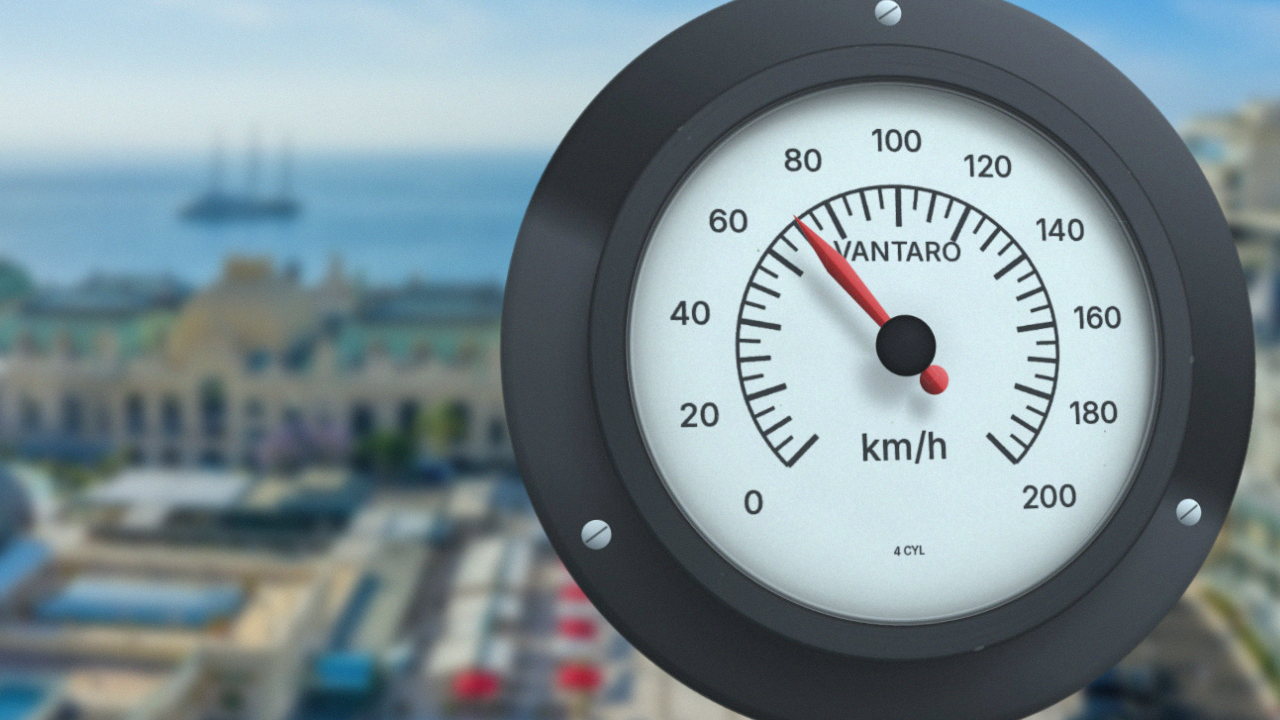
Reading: 70; km/h
